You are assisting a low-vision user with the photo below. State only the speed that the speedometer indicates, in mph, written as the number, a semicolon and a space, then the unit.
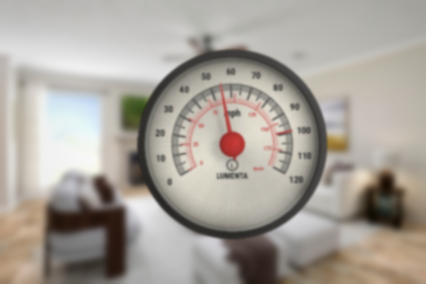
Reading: 55; mph
